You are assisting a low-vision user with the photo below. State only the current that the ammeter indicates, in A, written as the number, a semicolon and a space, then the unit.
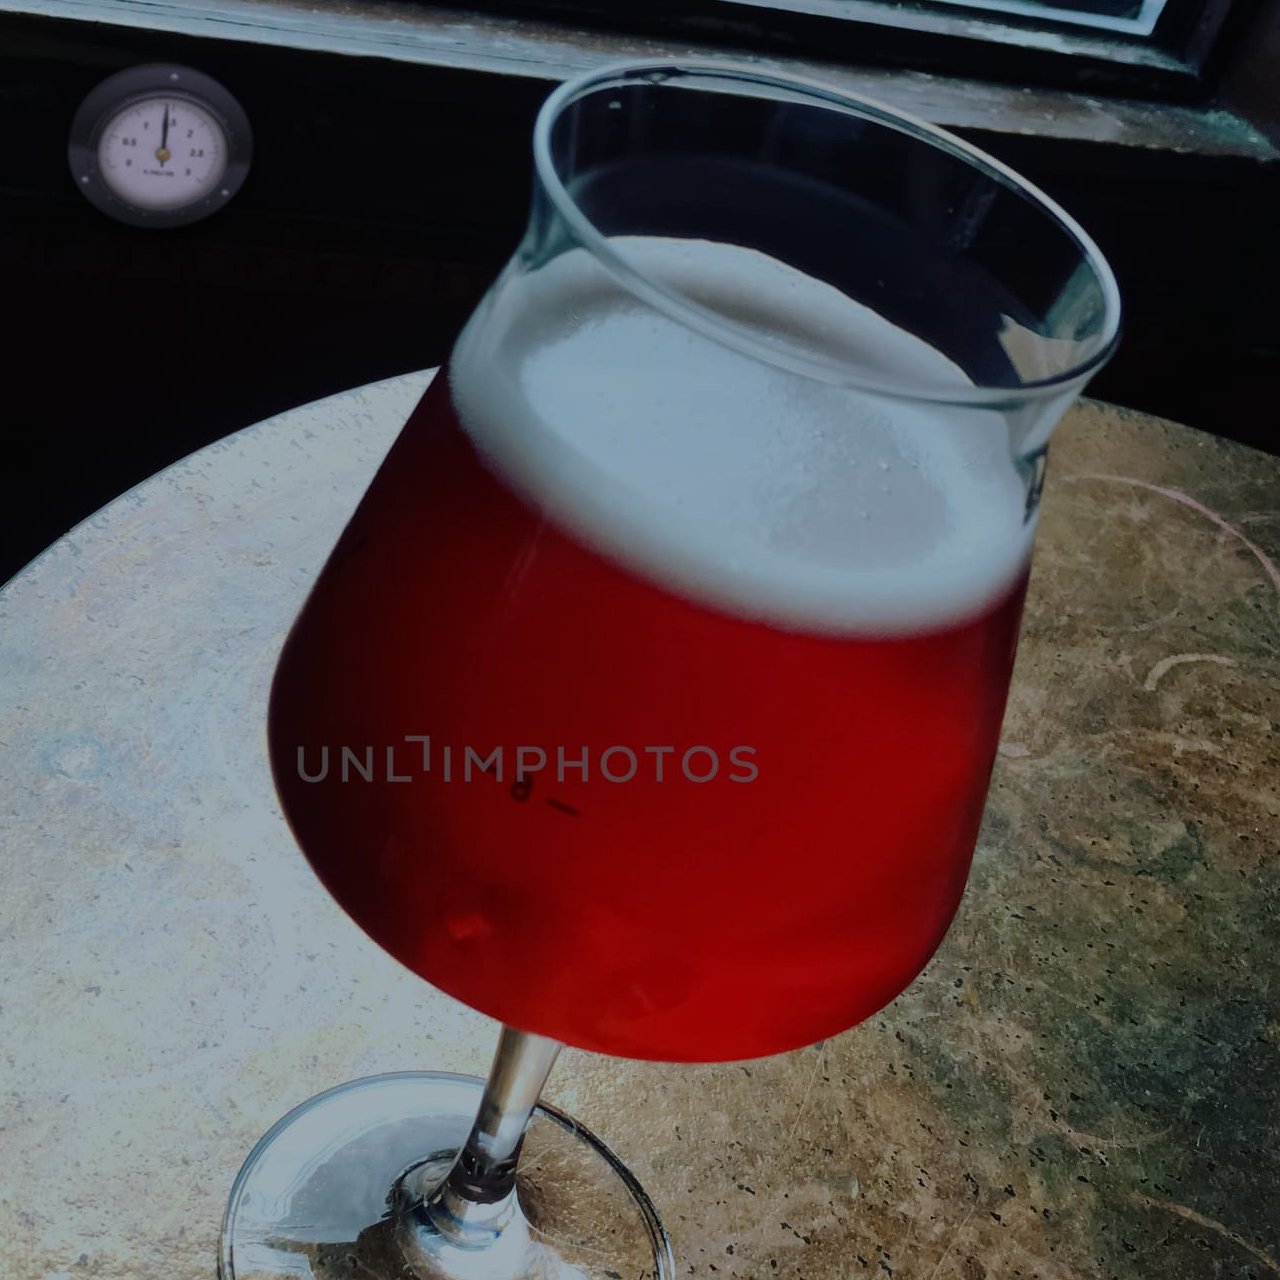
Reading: 1.4; A
